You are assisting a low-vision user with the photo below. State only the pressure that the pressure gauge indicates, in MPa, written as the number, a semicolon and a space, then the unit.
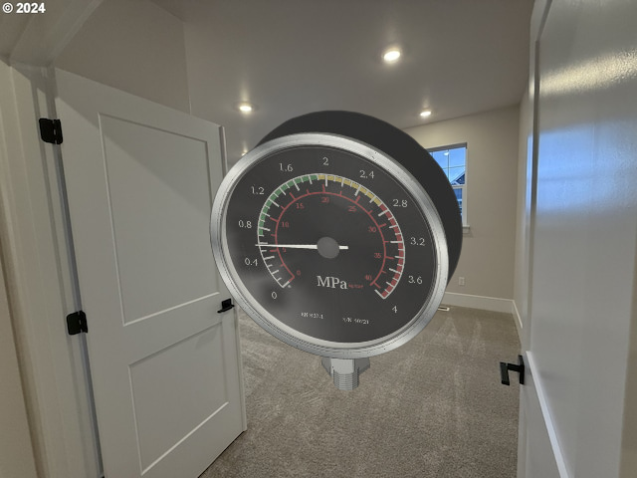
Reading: 0.6; MPa
